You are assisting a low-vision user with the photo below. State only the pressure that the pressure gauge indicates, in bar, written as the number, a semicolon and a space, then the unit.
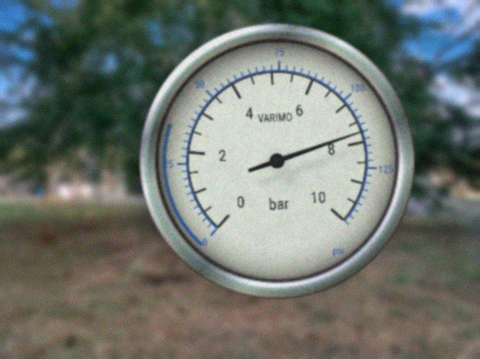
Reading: 7.75; bar
